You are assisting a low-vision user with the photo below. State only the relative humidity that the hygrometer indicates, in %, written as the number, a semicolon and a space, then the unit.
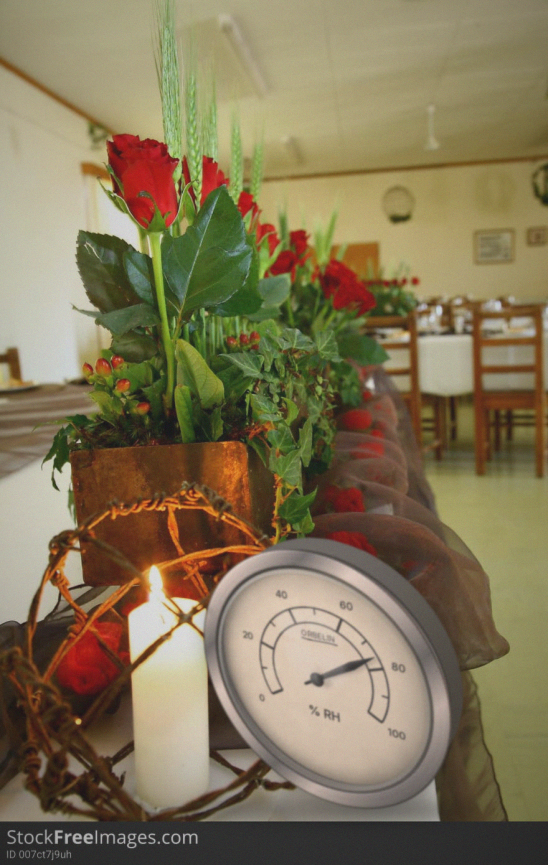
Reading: 75; %
